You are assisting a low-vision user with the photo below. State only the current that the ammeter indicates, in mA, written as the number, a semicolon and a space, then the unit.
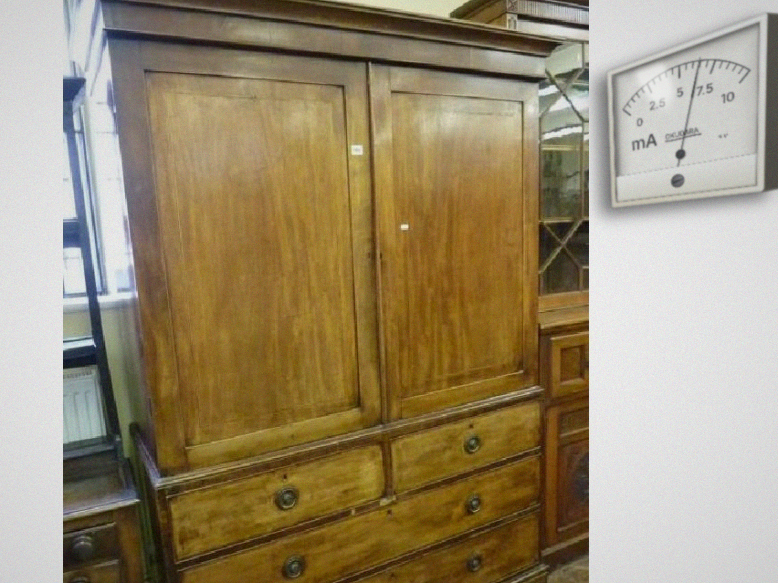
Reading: 6.5; mA
